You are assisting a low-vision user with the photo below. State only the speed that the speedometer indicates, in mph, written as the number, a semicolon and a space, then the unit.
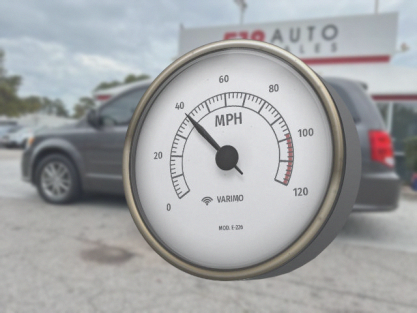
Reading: 40; mph
